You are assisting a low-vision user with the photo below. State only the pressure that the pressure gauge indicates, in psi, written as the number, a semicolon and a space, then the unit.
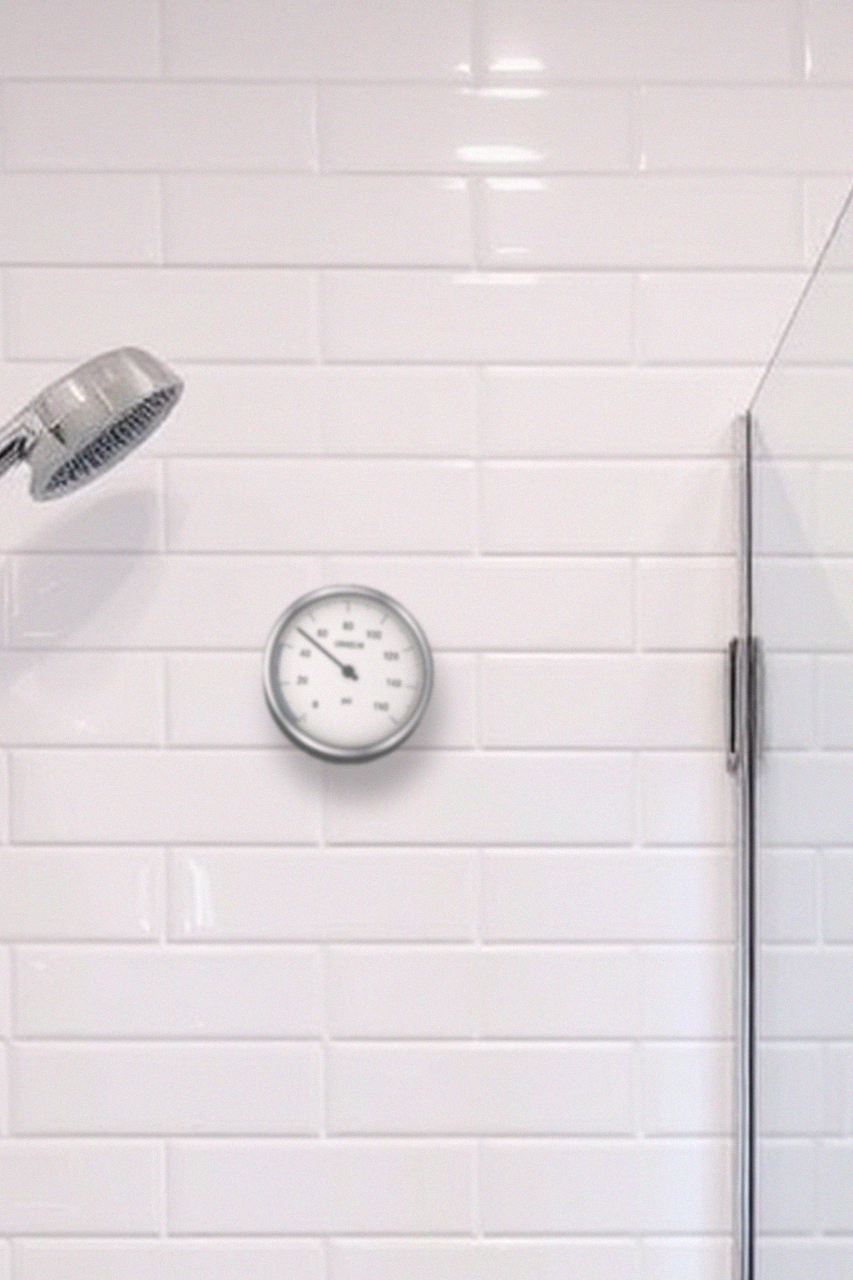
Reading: 50; psi
